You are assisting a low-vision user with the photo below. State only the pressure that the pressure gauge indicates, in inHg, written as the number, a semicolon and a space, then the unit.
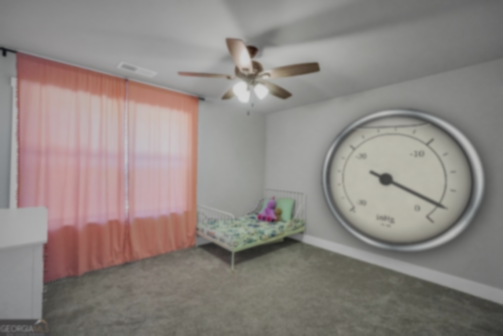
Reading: -2; inHg
